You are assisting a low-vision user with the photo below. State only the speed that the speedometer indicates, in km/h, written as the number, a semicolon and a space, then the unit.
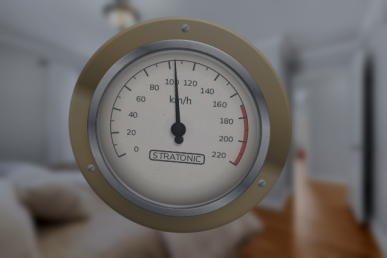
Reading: 105; km/h
